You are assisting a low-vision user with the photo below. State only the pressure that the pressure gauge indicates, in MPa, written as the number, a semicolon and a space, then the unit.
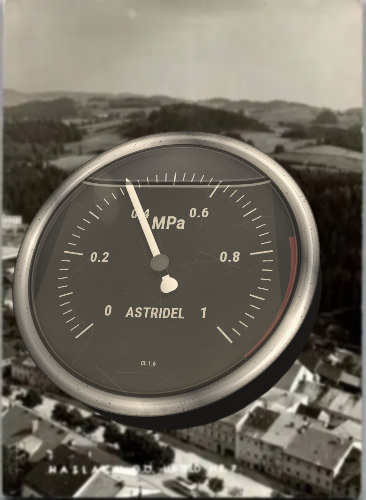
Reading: 0.4; MPa
